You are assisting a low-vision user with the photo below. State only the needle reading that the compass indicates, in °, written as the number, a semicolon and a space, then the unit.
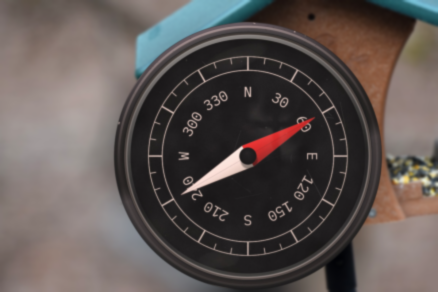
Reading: 60; °
